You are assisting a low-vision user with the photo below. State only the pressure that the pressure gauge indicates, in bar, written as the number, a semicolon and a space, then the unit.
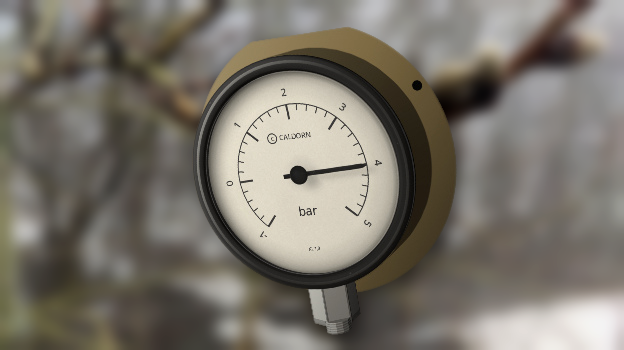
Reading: 4; bar
